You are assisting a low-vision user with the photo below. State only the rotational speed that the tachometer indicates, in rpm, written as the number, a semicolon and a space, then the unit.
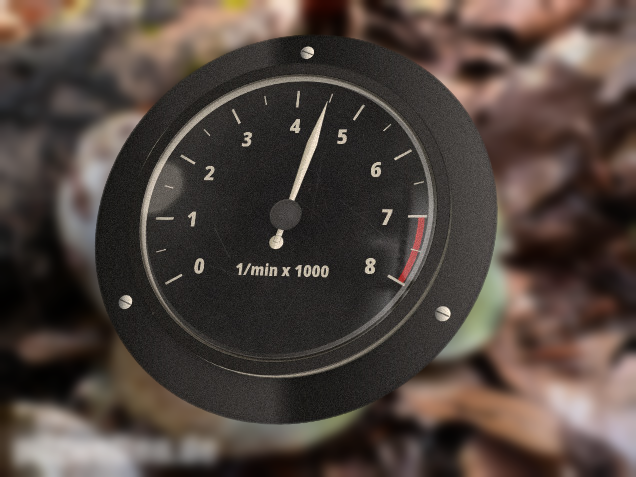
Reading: 4500; rpm
